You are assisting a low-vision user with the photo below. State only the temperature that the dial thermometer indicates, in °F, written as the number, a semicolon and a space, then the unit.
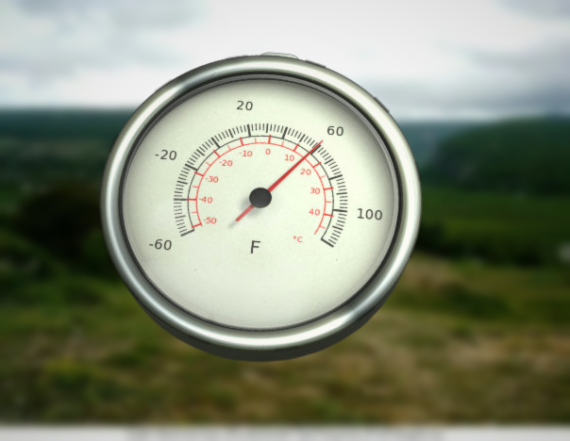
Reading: 60; °F
